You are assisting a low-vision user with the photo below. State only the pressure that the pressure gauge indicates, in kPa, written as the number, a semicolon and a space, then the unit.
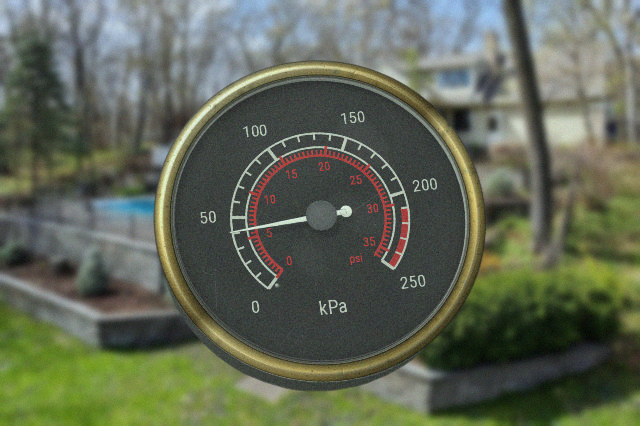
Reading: 40; kPa
